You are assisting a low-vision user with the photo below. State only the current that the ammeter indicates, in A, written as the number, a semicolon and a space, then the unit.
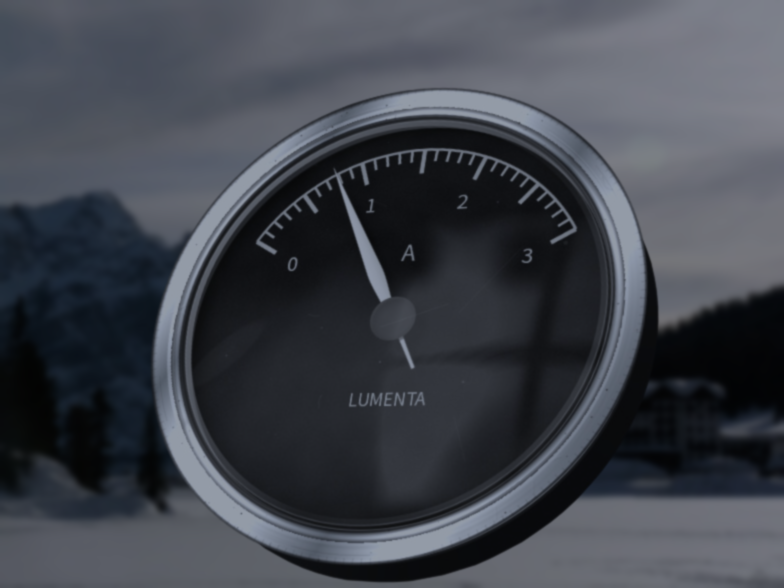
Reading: 0.8; A
